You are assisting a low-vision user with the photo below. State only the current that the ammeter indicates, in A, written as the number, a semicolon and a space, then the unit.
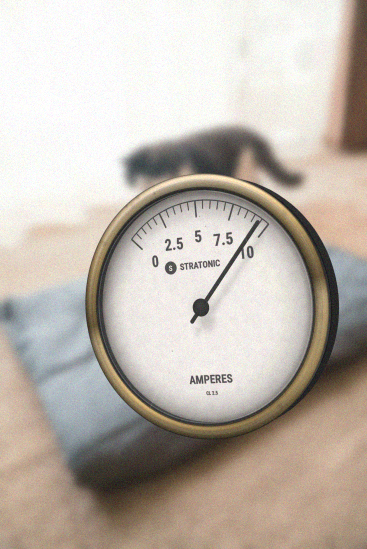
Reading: 9.5; A
